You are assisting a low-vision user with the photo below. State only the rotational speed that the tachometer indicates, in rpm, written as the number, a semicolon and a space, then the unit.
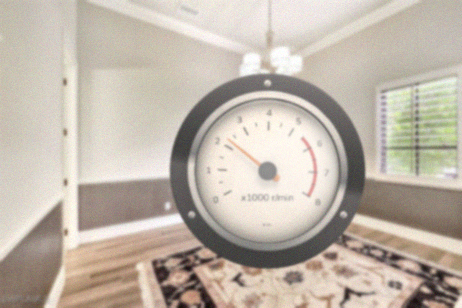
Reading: 2250; rpm
